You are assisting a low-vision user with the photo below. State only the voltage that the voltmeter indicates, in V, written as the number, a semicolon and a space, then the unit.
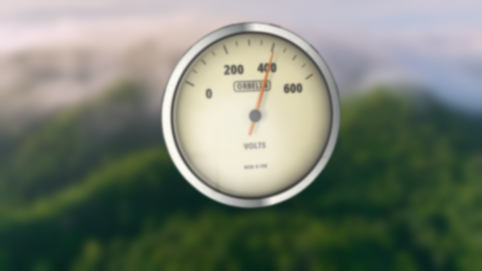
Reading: 400; V
